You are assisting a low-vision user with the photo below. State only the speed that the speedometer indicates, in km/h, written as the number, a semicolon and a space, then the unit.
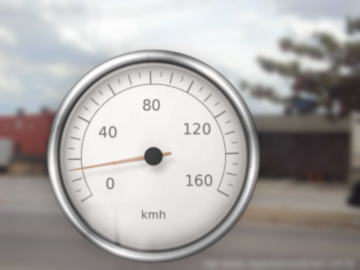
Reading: 15; km/h
